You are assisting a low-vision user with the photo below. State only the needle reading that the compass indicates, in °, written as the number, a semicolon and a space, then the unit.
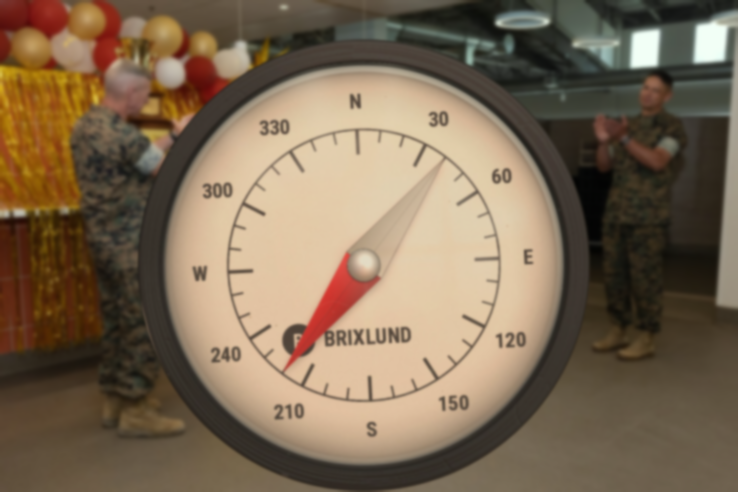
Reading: 220; °
